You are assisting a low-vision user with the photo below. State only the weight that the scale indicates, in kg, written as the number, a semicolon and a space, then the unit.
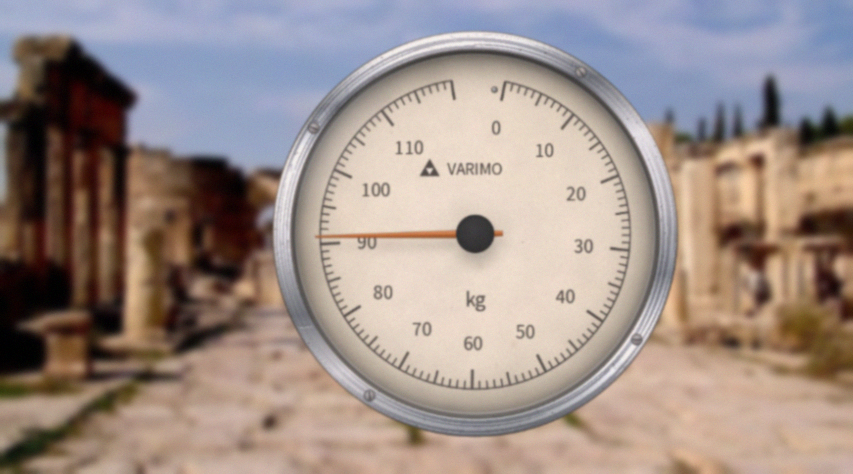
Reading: 91; kg
